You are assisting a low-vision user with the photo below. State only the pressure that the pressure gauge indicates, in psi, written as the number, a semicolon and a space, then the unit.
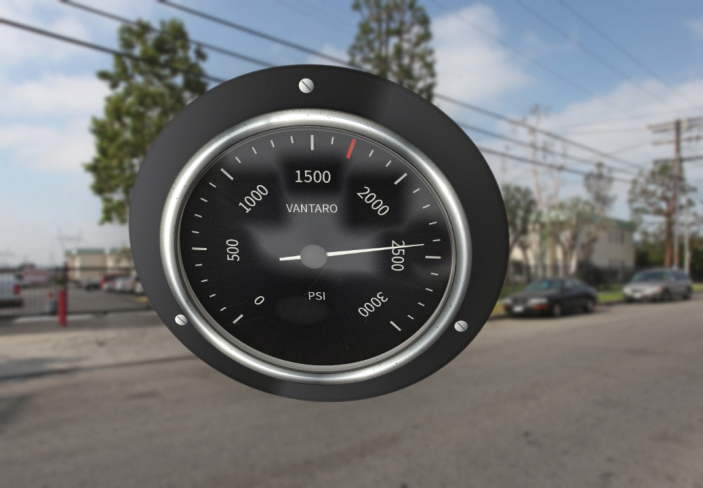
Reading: 2400; psi
